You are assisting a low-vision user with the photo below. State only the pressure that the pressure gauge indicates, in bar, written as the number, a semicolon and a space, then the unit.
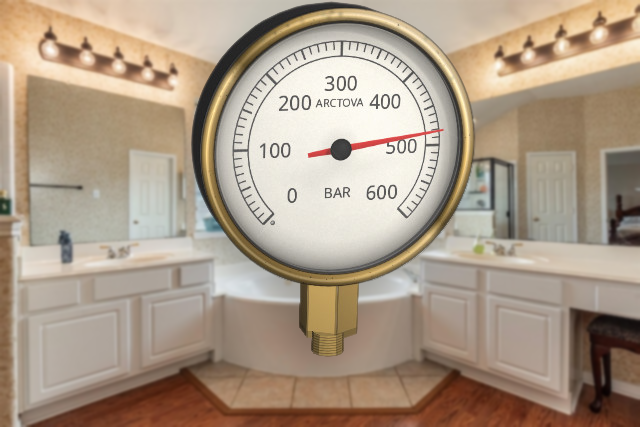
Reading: 480; bar
